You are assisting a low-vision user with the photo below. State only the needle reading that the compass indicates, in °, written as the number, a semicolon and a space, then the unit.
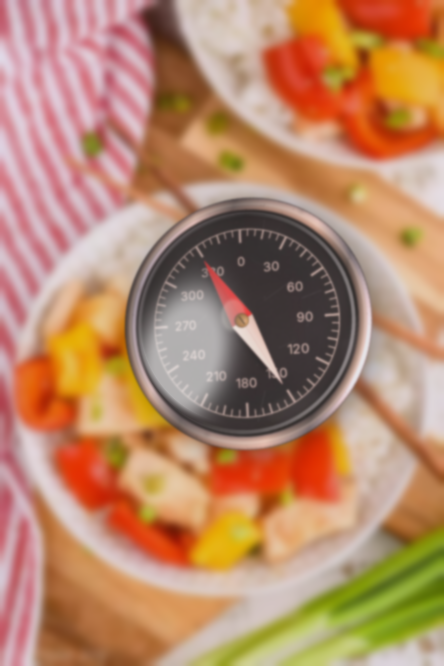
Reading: 330; °
